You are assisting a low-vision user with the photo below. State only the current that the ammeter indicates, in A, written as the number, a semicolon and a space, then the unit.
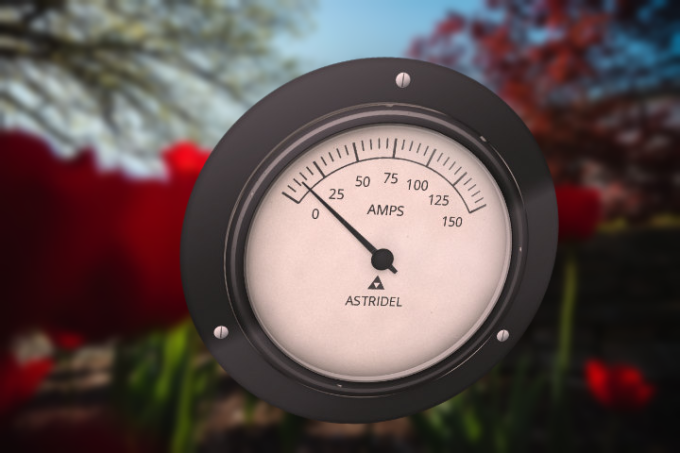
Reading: 12.5; A
